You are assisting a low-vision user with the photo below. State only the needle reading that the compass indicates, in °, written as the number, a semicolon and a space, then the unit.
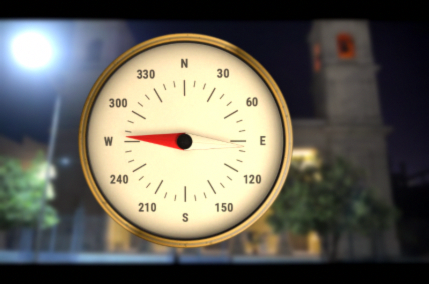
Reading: 275; °
